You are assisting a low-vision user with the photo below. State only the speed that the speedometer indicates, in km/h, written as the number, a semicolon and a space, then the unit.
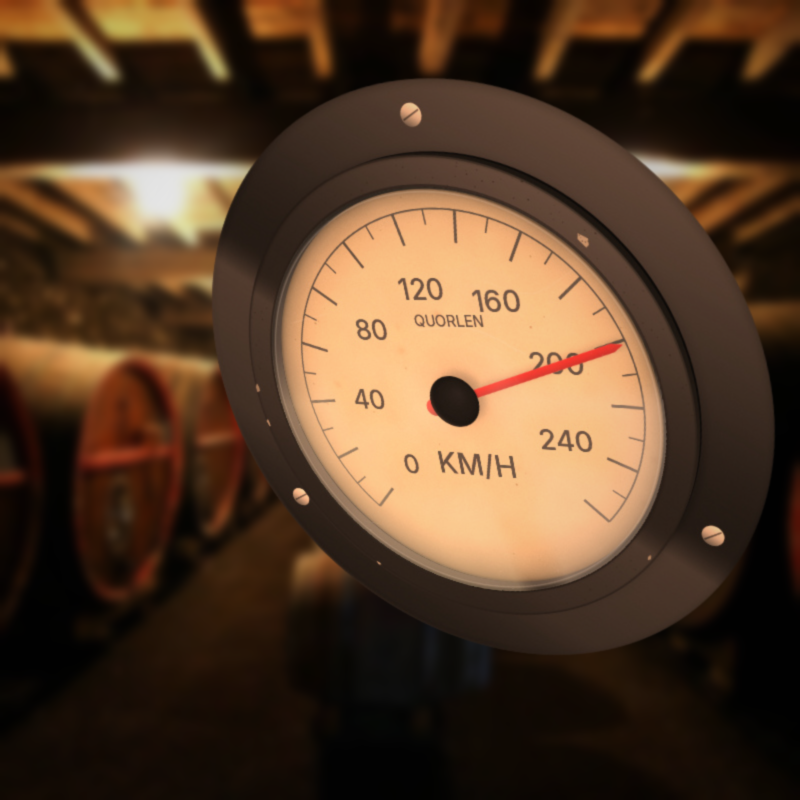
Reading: 200; km/h
